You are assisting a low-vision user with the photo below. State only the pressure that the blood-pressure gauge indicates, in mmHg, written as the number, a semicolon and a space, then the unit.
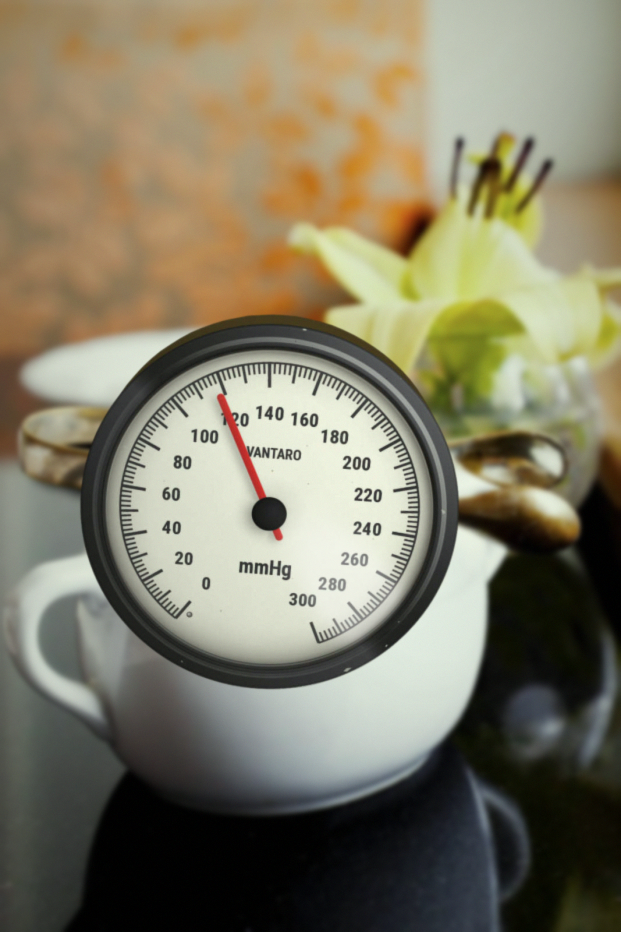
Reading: 118; mmHg
